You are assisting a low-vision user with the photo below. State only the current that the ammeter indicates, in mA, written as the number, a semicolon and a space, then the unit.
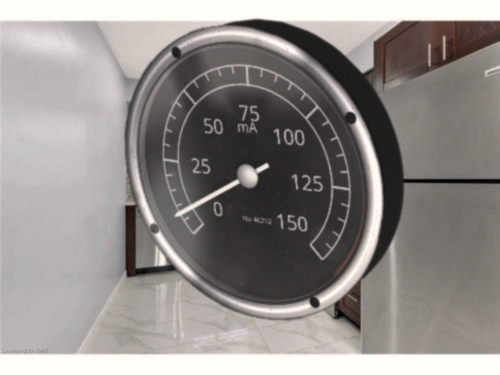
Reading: 7.5; mA
